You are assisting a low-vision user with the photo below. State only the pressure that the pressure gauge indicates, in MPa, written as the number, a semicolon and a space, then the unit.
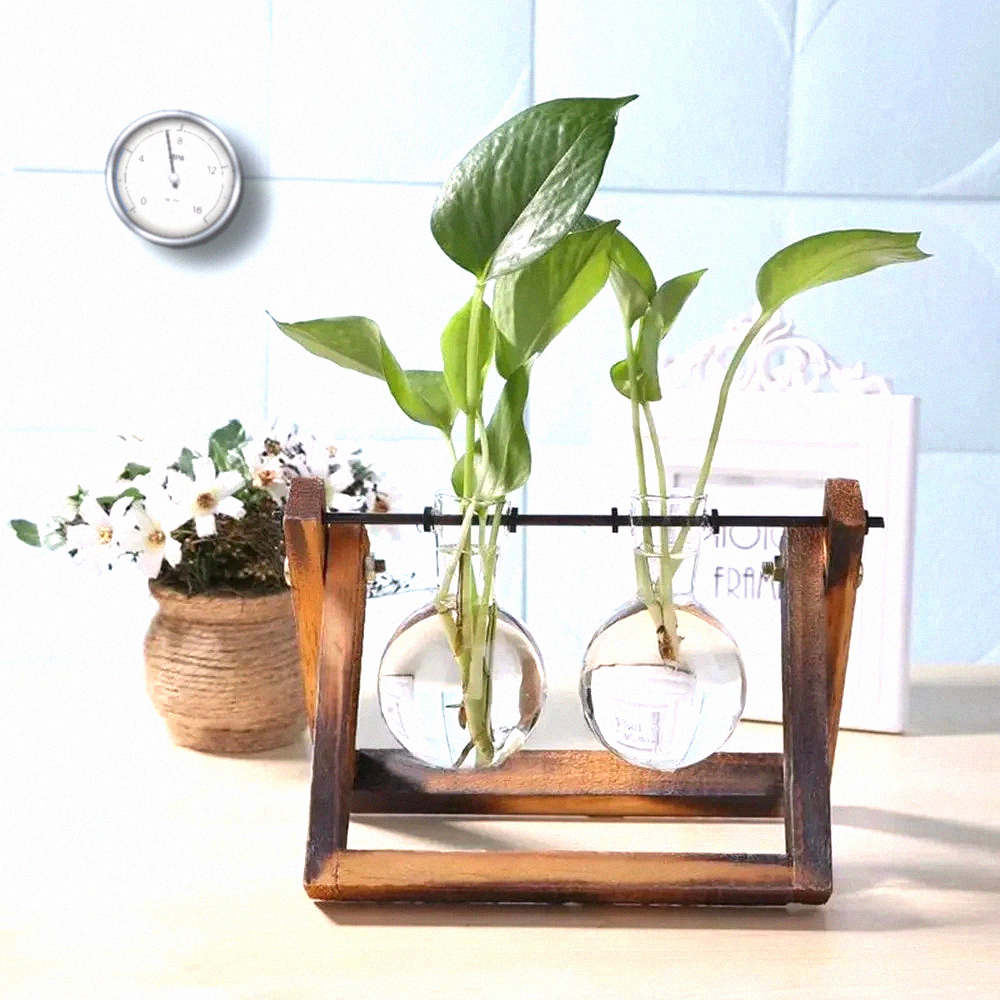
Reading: 7; MPa
